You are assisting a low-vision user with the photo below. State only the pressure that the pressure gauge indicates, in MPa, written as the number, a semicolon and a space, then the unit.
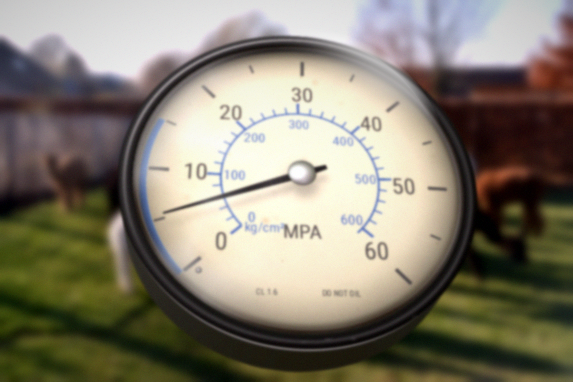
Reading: 5; MPa
